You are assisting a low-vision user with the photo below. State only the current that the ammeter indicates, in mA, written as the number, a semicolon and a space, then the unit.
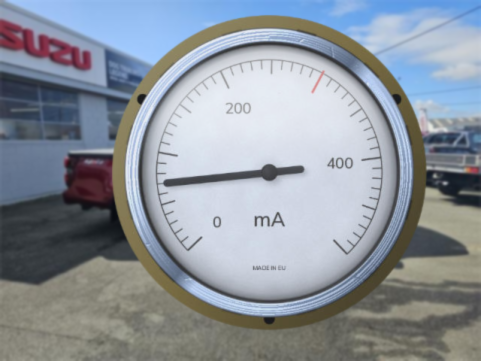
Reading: 70; mA
